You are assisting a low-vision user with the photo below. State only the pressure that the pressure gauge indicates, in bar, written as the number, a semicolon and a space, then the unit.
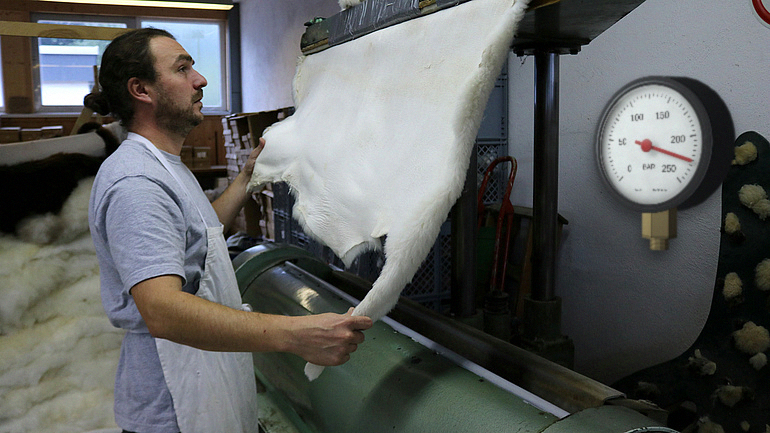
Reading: 225; bar
